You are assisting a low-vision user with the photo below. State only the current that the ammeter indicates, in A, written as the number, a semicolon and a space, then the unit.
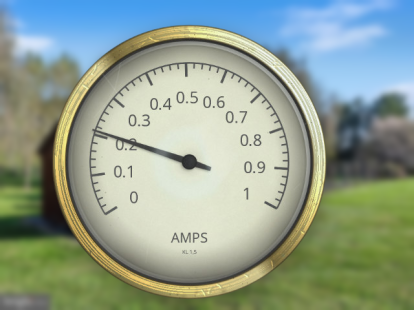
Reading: 0.21; A
